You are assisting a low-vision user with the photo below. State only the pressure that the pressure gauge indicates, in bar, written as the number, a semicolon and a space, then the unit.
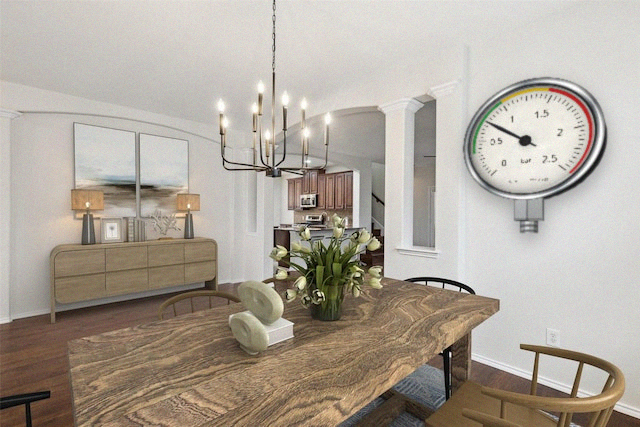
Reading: 0.75; bar
